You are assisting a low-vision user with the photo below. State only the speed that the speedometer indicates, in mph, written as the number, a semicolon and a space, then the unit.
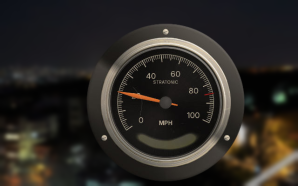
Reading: 20; mph
